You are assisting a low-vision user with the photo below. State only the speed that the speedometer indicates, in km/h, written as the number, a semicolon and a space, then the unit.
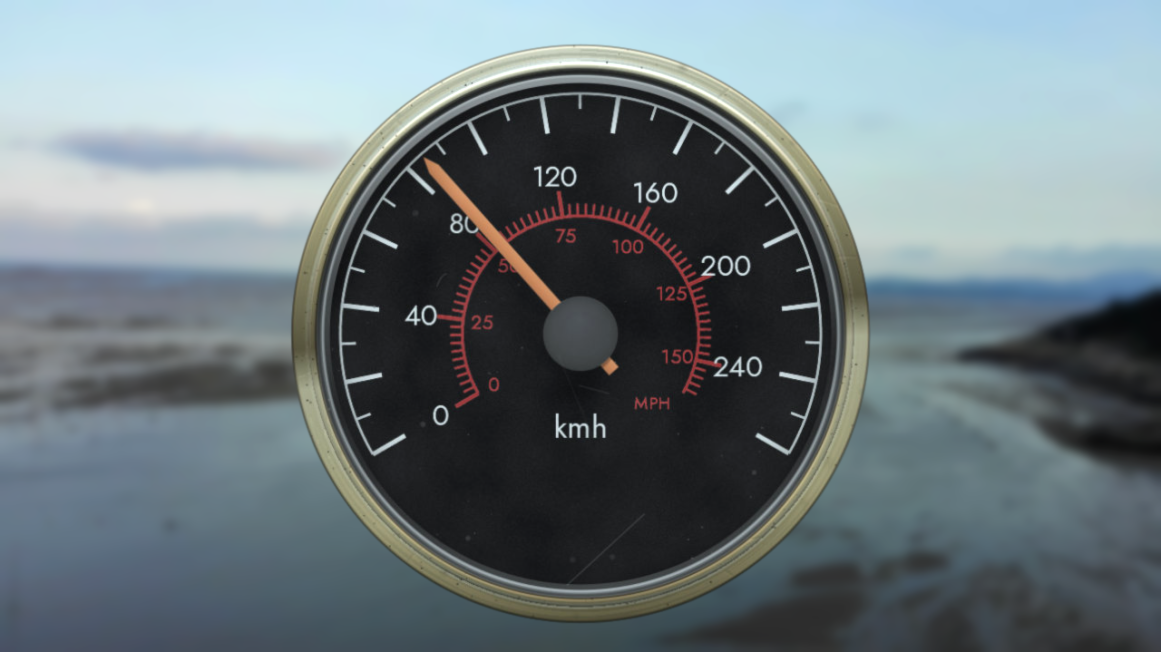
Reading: 85; km/h
